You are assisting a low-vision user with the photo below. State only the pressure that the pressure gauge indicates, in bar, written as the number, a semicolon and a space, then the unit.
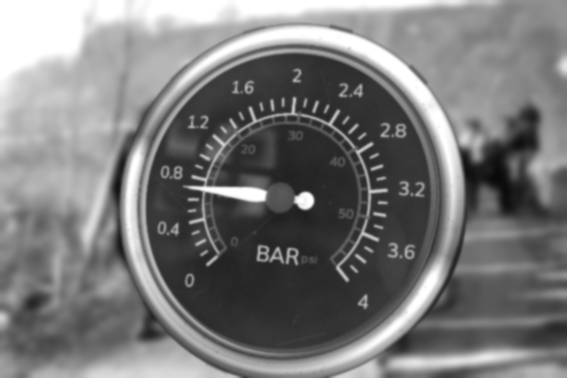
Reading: 0.7; bar
